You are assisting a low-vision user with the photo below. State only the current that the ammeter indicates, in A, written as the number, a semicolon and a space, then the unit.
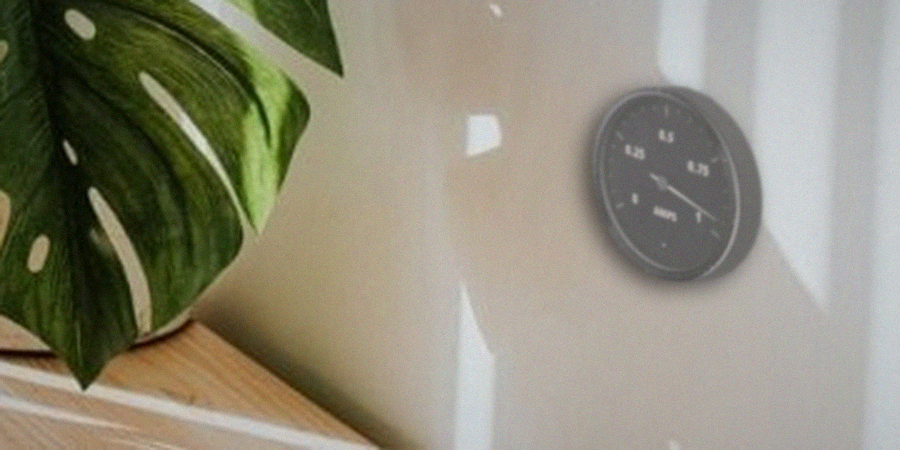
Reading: 0.95; A
